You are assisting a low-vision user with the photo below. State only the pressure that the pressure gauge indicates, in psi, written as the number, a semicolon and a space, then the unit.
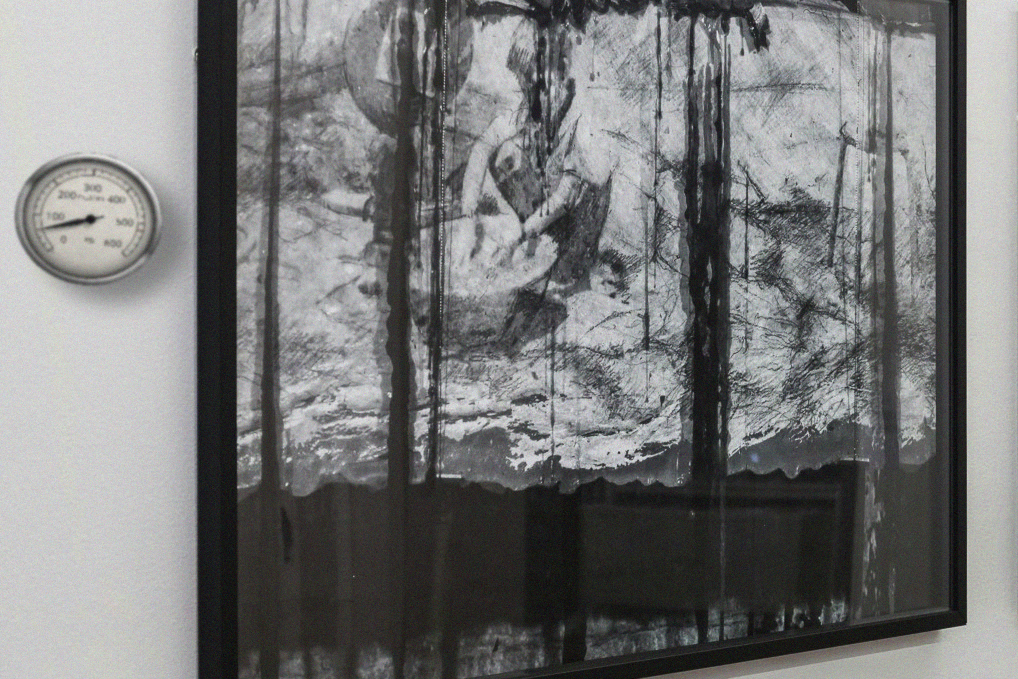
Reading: 60; psi
